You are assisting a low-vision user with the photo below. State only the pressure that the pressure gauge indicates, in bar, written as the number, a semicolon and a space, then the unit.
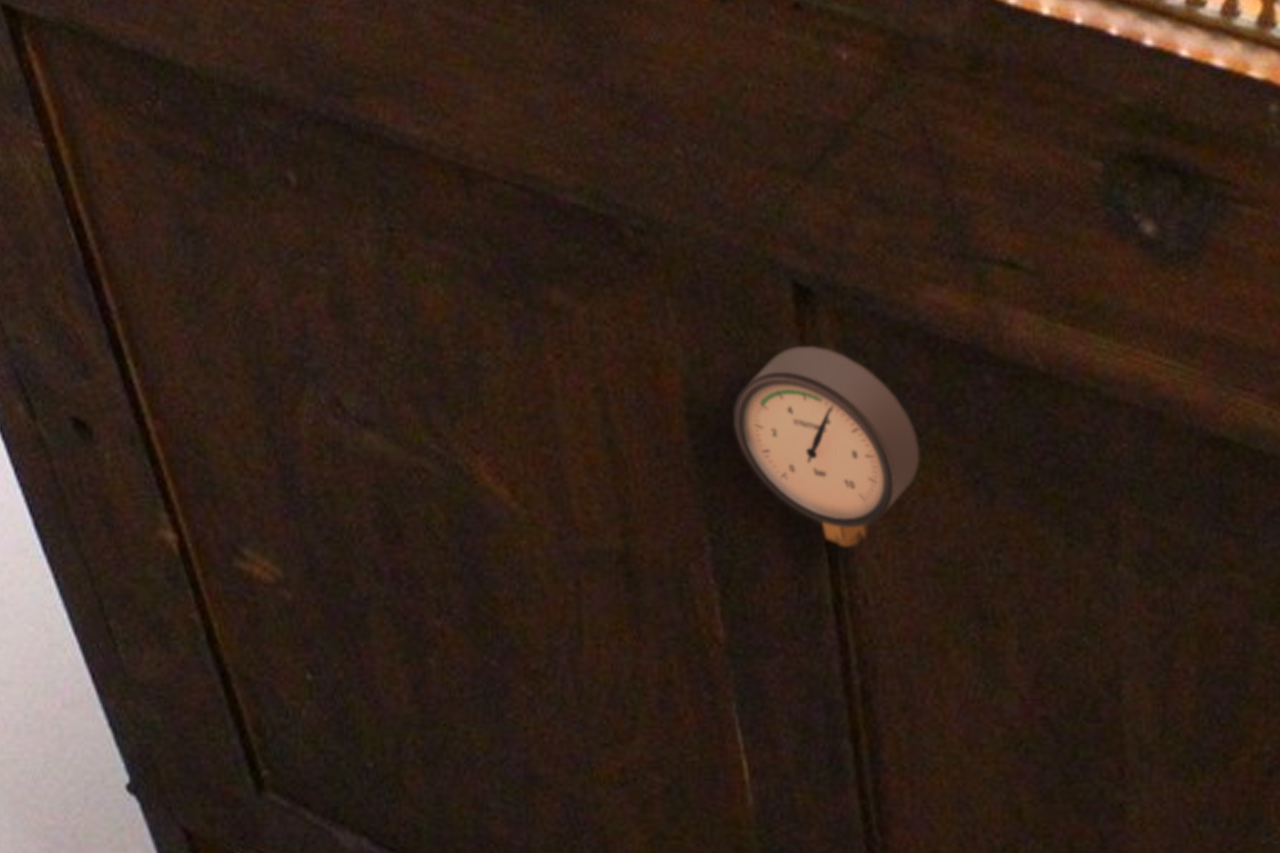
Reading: 6; bar
